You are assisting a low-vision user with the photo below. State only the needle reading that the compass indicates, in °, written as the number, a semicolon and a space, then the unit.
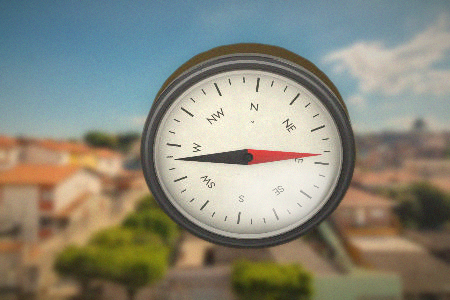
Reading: 80; °
